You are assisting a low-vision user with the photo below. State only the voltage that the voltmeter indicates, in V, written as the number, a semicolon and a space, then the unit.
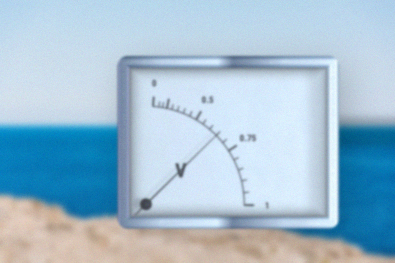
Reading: 0.65; V
